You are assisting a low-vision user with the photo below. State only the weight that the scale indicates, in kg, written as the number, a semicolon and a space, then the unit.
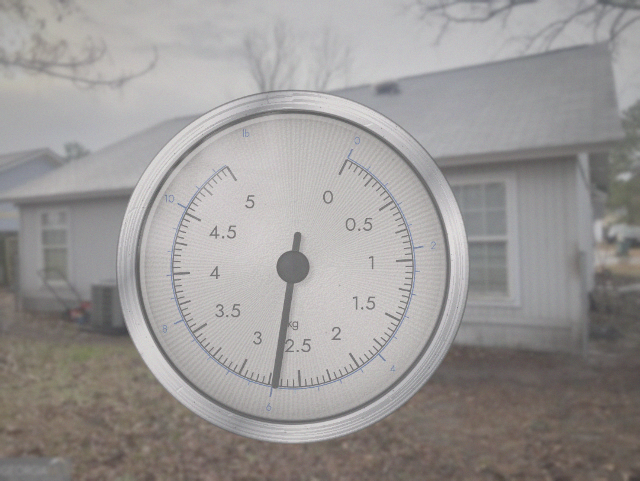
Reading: 2.7; kg
